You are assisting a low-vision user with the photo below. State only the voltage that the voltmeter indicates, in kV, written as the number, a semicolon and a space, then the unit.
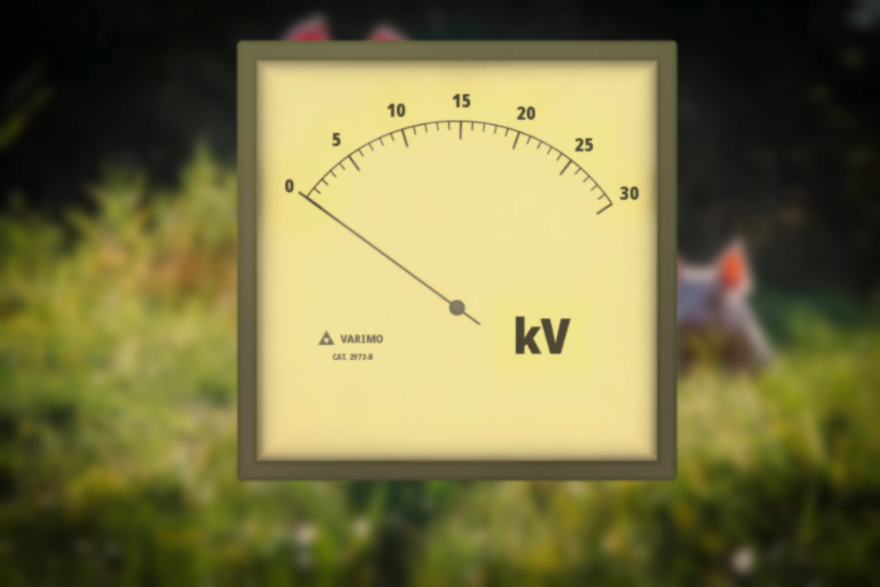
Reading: 0; kV
